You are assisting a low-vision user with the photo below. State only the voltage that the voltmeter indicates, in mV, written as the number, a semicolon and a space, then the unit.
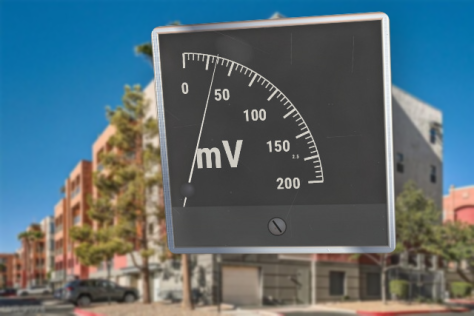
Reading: 35; mV
